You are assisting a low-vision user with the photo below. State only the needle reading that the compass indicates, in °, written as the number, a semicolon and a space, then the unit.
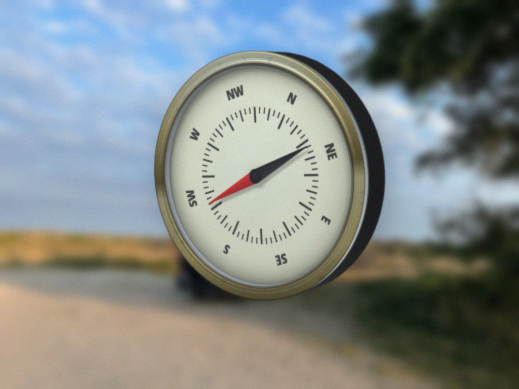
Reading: 215; °
